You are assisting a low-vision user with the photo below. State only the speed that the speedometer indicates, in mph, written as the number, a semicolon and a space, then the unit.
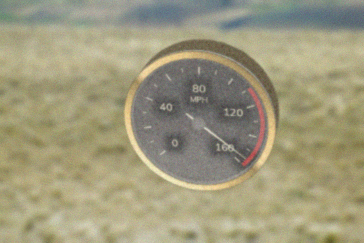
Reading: 155; mph
